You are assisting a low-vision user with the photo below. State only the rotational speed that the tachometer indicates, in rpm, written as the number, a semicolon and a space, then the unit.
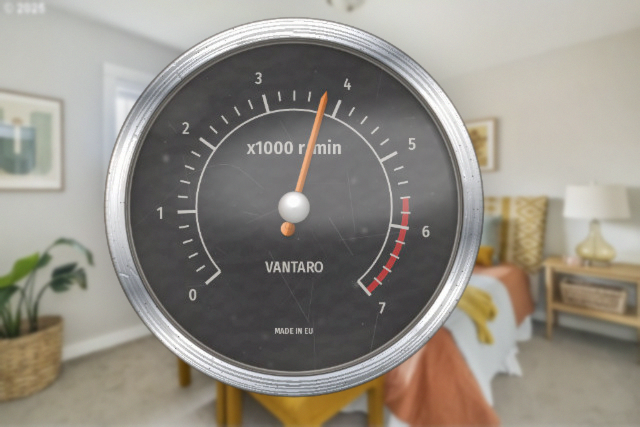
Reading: 3800; rpm
